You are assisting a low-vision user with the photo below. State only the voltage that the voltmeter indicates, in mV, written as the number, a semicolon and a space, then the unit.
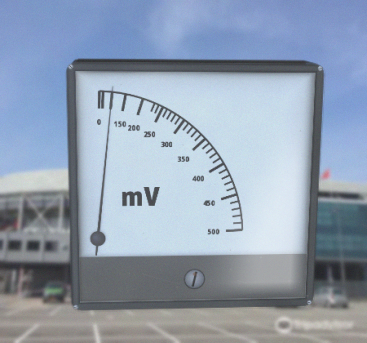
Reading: 100; mV
